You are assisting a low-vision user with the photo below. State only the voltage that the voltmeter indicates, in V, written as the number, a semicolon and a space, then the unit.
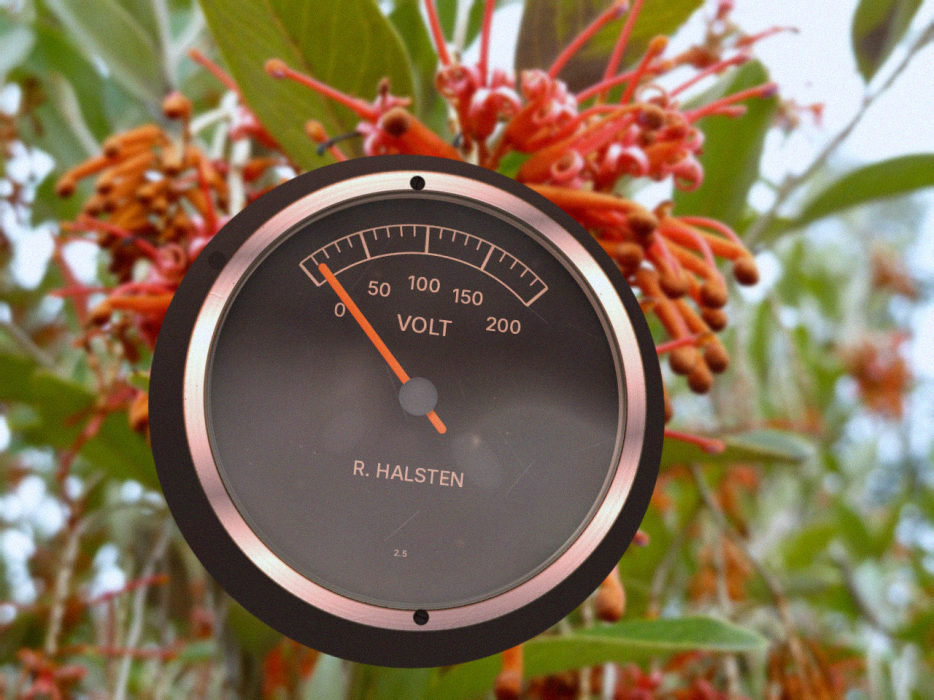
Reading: 10; V
